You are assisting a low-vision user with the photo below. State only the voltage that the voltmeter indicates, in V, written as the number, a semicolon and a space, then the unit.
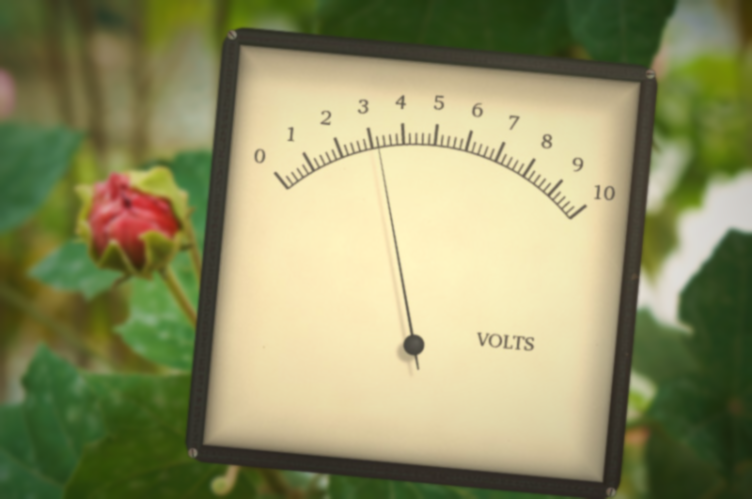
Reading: 3.2; V
